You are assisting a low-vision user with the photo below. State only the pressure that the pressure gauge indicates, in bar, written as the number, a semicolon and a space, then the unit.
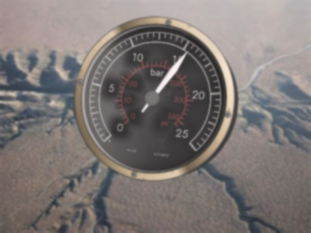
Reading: 15.5; bar
